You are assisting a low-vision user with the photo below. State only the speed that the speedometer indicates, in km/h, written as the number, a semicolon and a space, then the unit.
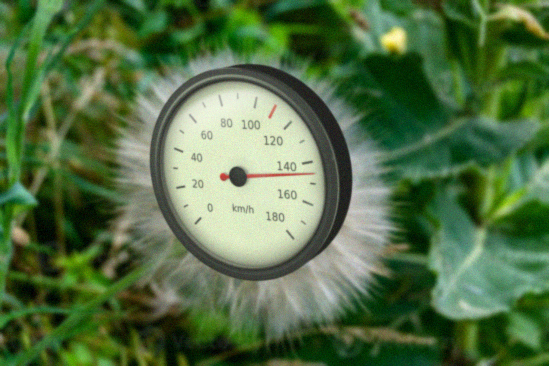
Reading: 145; km/h
